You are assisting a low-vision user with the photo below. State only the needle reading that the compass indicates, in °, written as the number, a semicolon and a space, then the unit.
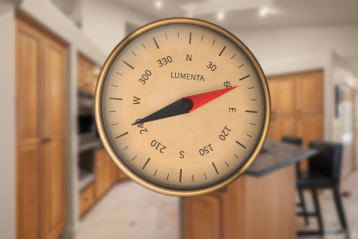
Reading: 65; °
